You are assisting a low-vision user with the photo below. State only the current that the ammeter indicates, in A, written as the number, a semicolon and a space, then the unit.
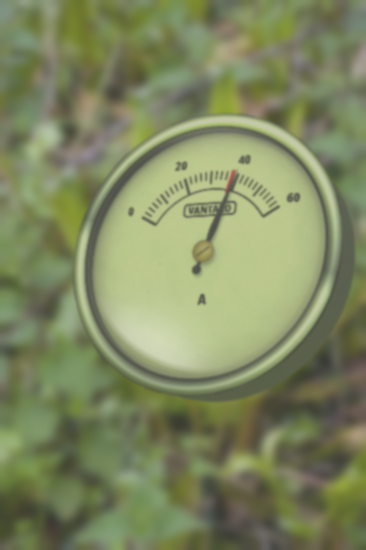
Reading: 40; A
